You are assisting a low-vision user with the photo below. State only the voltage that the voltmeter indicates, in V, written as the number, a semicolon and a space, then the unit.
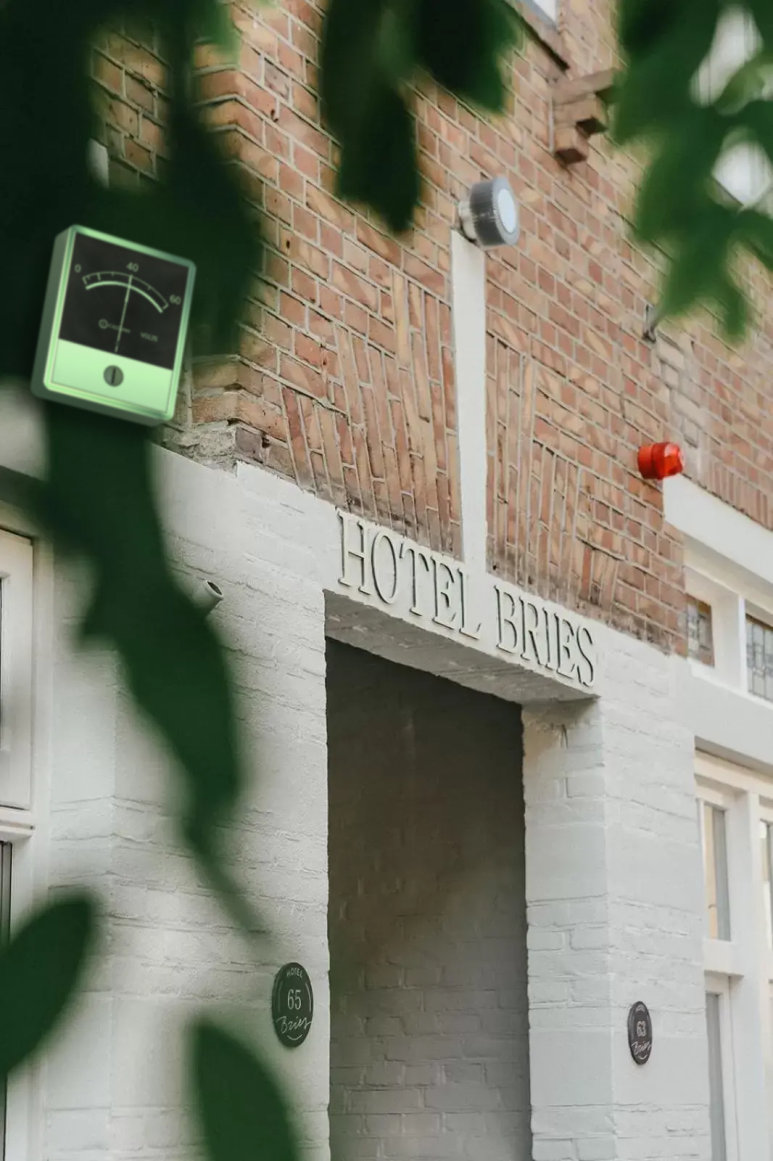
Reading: 40; V
